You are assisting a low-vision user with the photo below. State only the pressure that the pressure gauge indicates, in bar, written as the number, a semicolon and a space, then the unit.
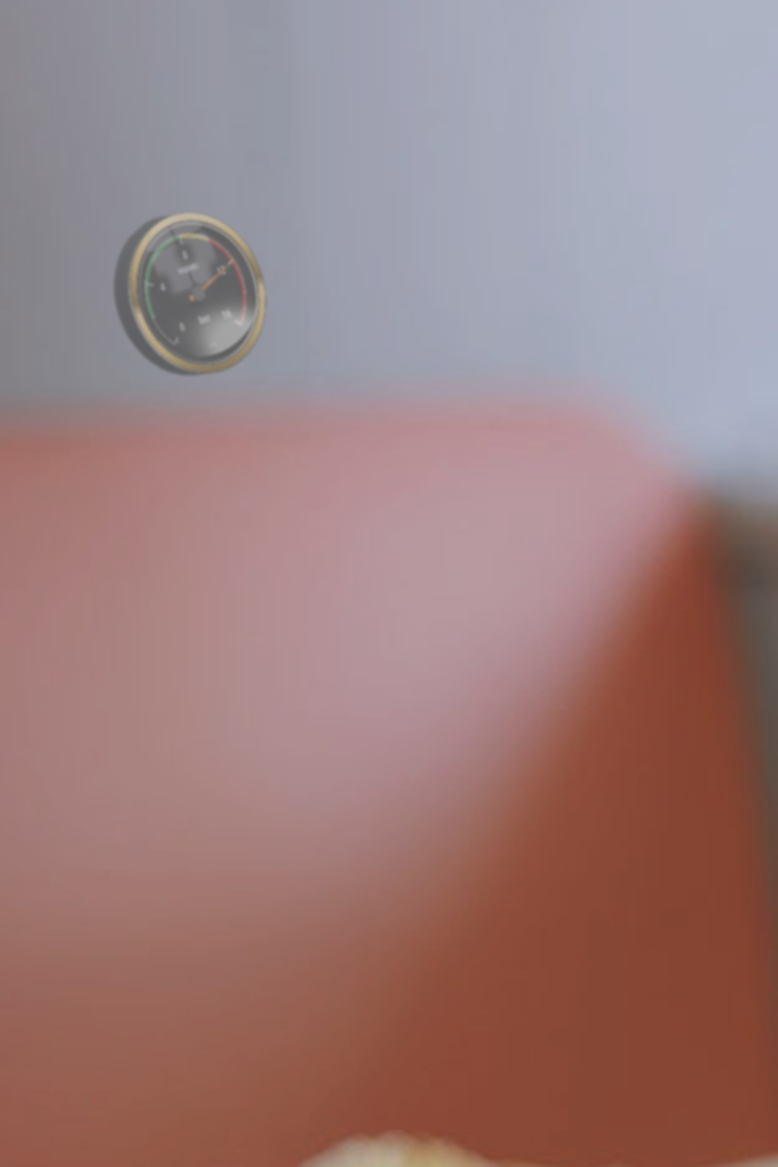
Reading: 12; bar
